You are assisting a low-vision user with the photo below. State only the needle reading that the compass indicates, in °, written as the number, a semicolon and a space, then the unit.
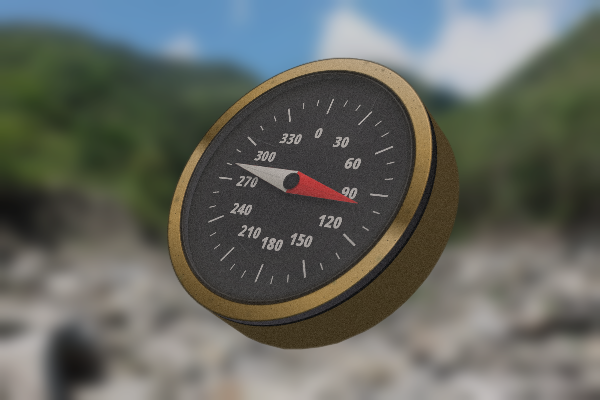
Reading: 100; °
